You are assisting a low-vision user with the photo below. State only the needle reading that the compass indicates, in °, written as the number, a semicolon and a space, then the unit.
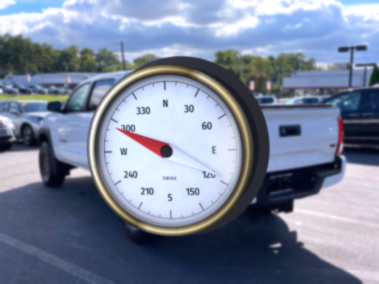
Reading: 295; °
